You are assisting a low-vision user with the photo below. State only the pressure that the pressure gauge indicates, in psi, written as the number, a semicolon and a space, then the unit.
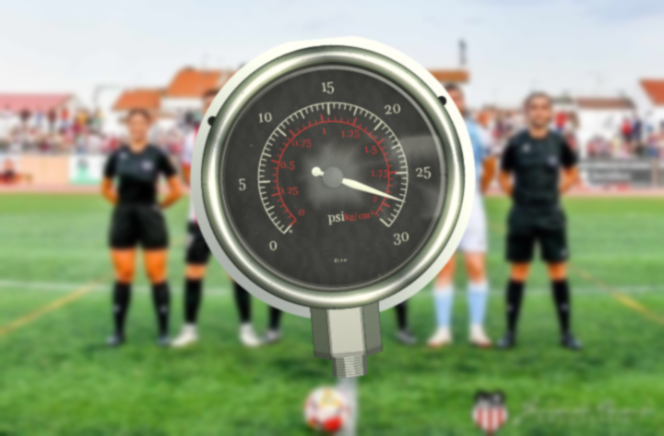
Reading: 27.5; psi
